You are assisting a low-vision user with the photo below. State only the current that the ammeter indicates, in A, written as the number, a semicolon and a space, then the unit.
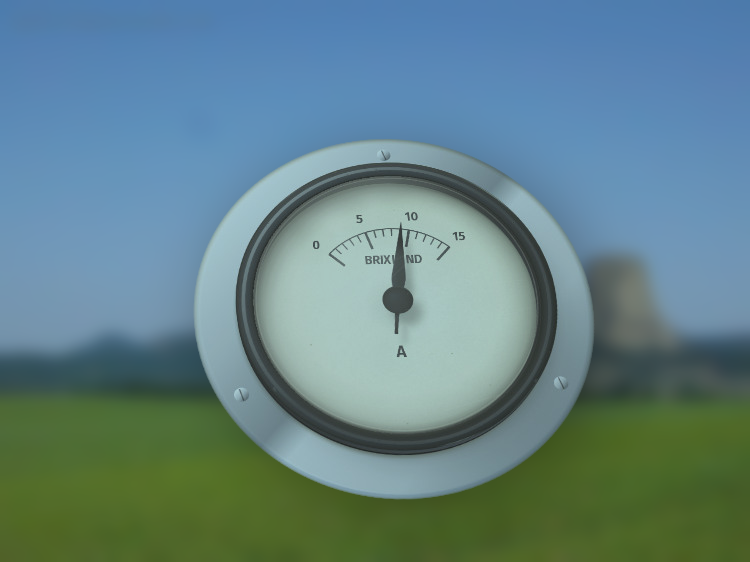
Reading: 9; A
